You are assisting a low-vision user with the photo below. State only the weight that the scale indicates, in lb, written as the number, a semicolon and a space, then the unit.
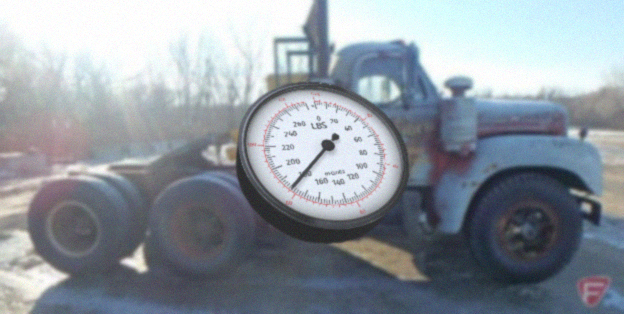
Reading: 180; lb
